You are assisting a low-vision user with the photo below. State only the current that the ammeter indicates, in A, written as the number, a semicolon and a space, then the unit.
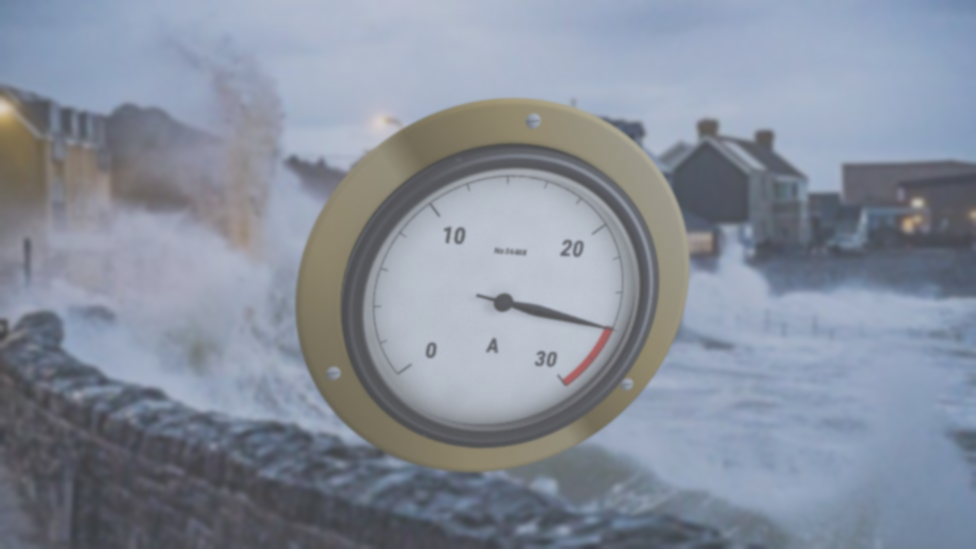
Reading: 26; A
